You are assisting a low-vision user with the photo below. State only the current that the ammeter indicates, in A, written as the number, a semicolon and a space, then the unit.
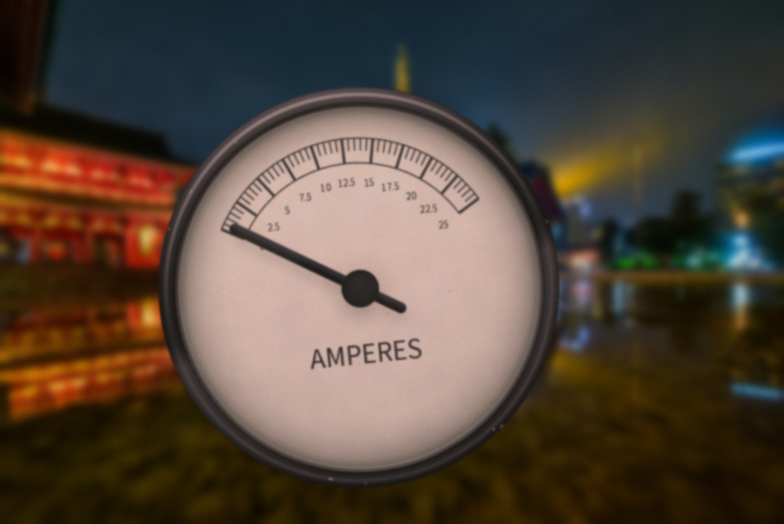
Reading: 0.5; A
